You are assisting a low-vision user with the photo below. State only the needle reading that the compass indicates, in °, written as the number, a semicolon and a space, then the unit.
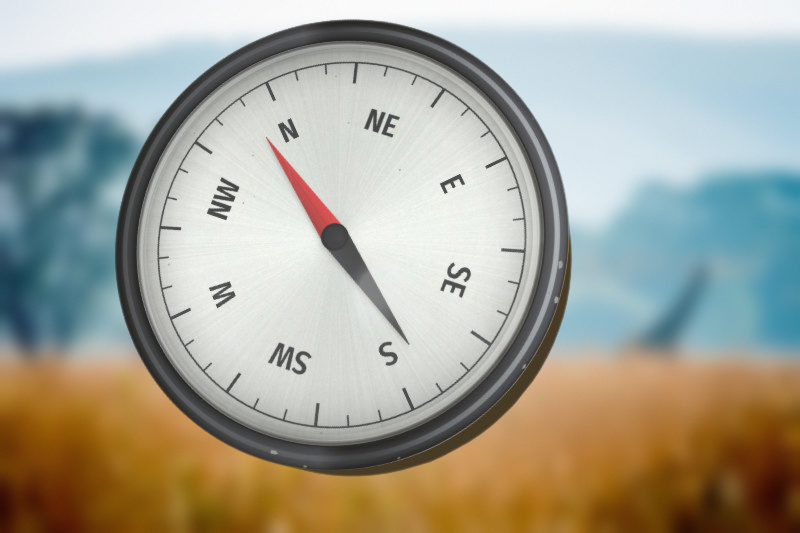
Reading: 350; °
